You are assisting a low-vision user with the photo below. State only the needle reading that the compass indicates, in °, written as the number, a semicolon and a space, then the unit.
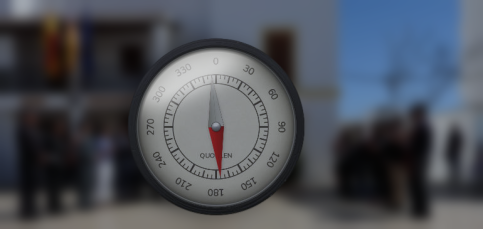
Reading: 175; °
